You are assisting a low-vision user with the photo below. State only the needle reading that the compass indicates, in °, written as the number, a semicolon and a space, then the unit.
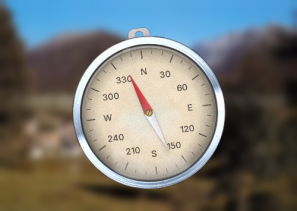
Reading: 340; °
